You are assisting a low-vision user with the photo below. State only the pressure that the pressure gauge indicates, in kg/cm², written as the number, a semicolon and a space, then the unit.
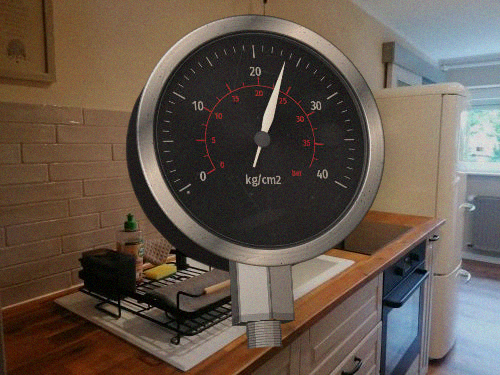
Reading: 23.5; kg/cm²
